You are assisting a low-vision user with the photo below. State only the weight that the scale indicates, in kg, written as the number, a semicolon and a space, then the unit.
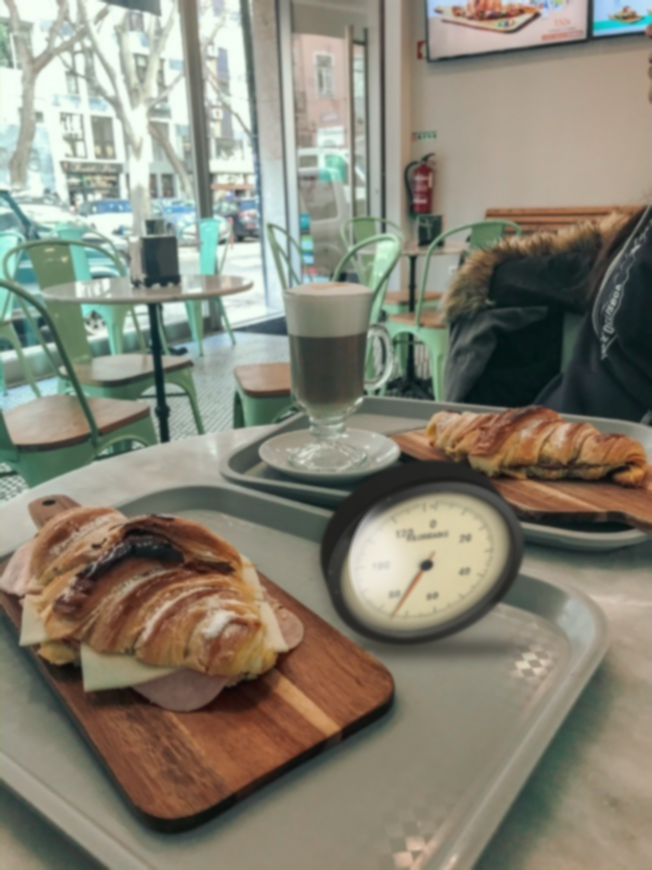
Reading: 75; kg
